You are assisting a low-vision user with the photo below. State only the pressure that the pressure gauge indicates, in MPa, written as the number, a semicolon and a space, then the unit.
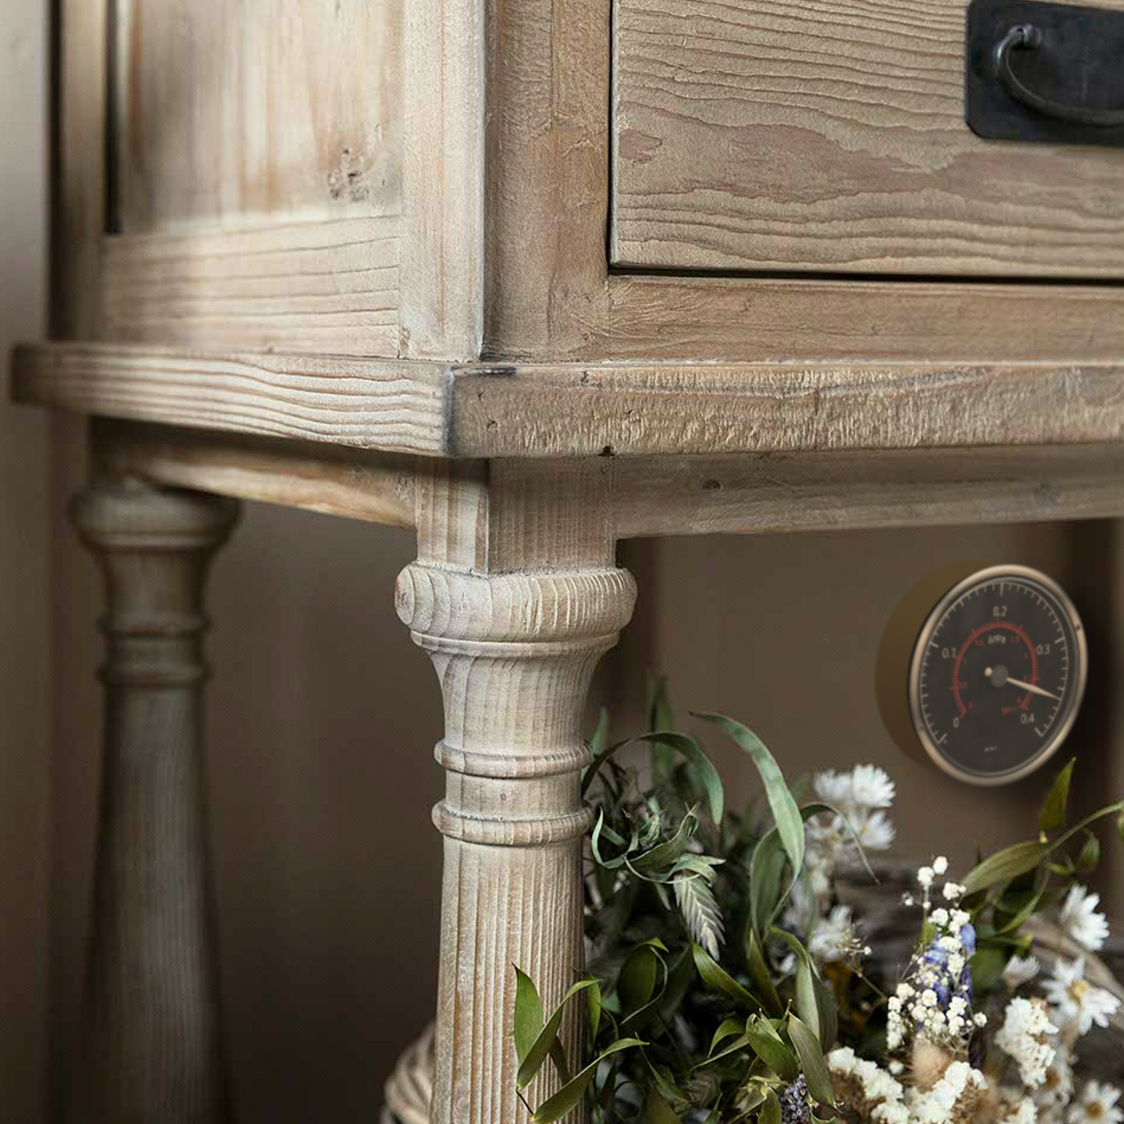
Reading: 0.36; MPa
